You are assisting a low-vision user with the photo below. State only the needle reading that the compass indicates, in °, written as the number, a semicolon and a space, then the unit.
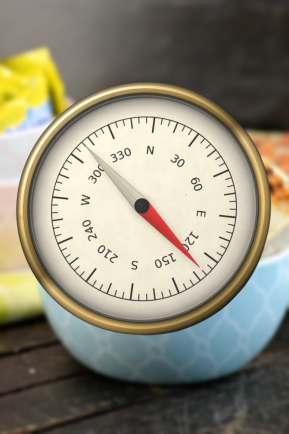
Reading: 130; °
